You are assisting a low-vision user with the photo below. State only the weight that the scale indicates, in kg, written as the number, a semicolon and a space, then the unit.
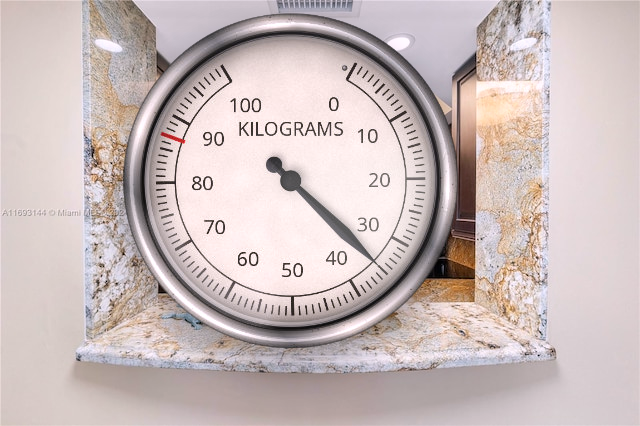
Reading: 35; kg
